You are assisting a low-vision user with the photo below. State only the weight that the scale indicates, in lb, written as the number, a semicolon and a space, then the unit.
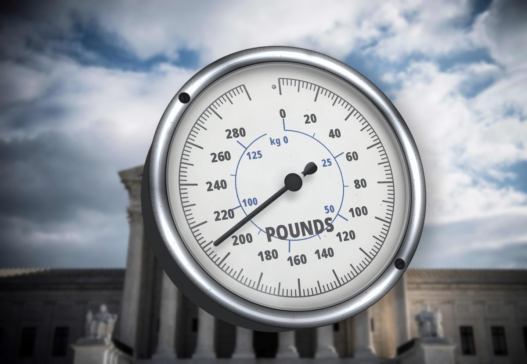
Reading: 208; lb
